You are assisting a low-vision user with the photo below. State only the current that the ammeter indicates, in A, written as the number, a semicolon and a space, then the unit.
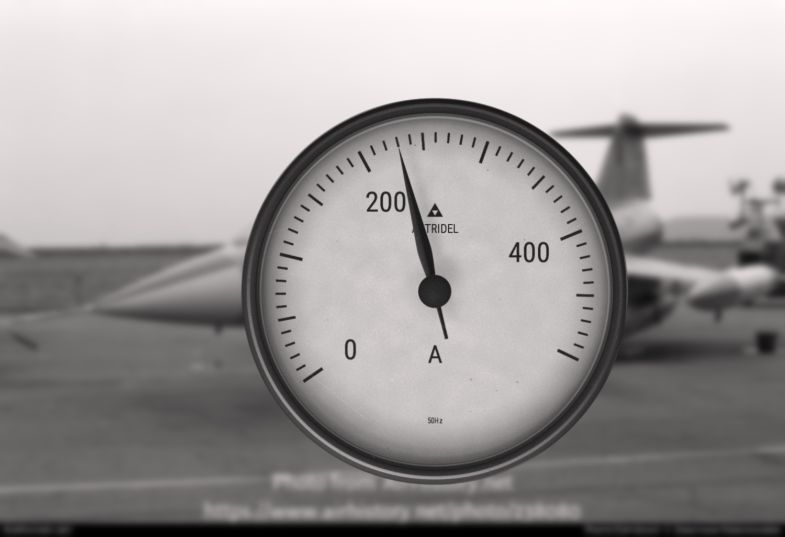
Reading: 230; A
